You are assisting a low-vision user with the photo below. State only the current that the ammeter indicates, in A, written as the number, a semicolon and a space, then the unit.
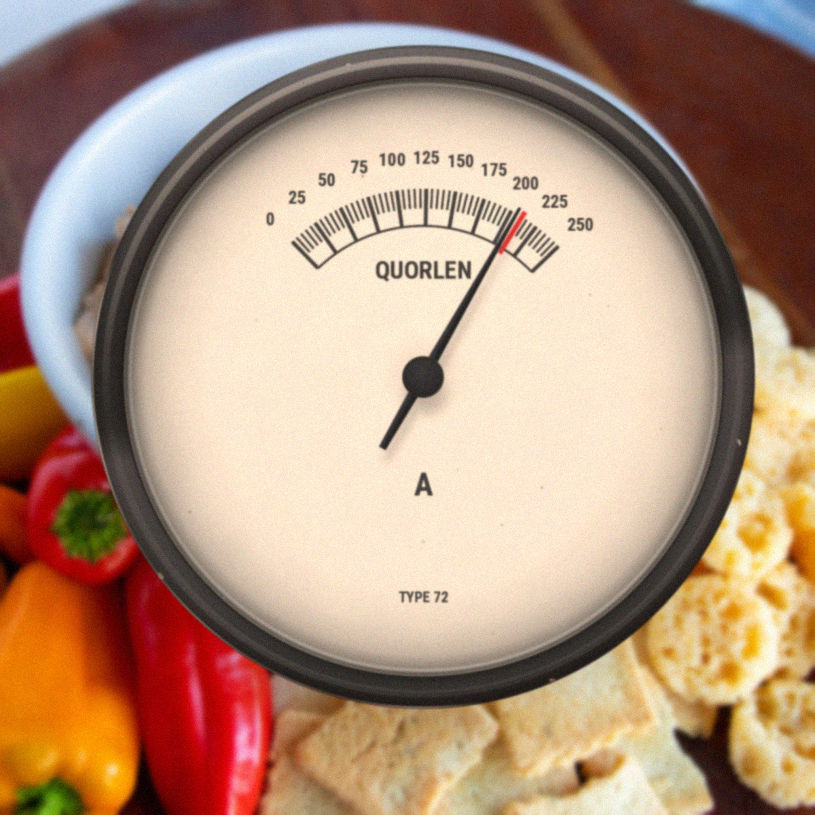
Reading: 205; A
